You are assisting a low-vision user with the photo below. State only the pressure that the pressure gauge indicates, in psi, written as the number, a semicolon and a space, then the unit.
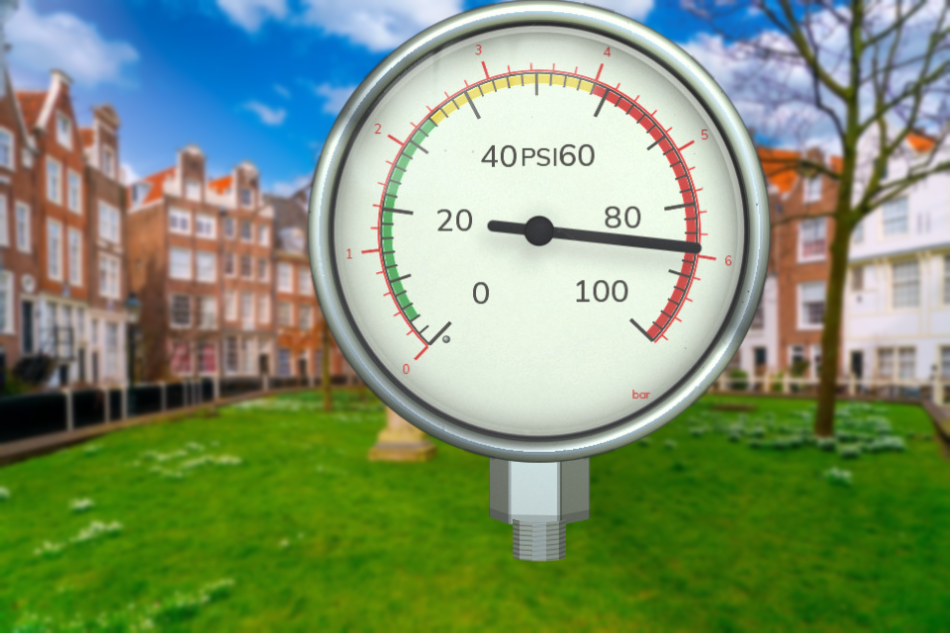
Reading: 86; psi
